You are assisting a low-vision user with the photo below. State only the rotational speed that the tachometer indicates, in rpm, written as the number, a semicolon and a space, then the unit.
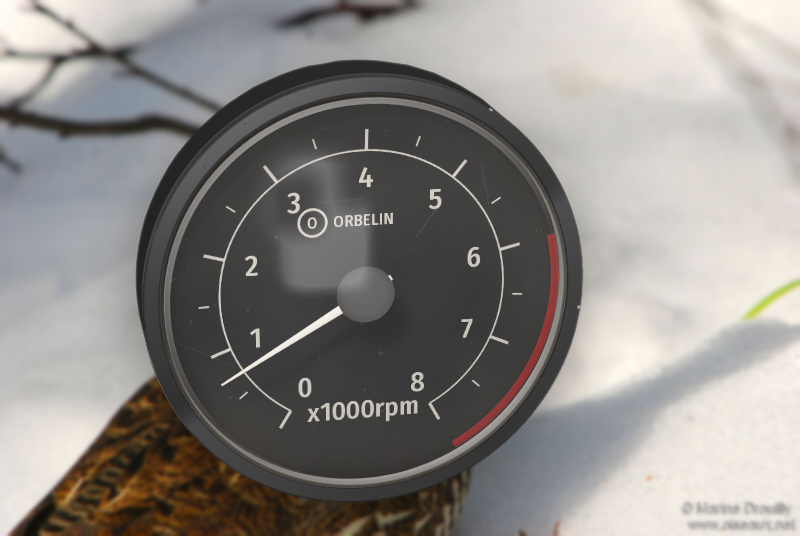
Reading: 750; rpm
